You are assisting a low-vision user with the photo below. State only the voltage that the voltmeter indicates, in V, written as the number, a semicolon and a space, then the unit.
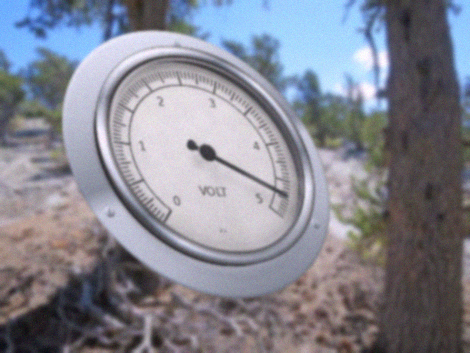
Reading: 4.75; V
